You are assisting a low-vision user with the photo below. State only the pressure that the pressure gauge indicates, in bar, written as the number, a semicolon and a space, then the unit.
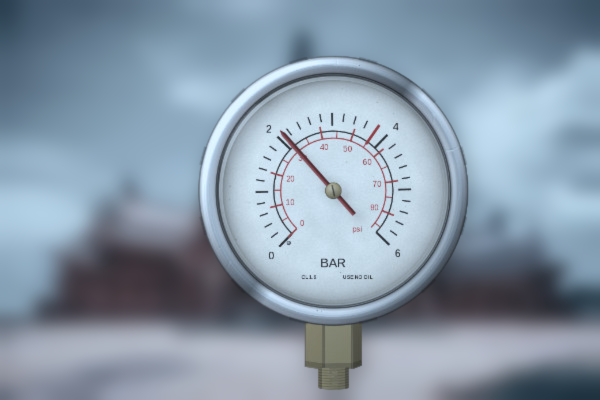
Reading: 2.1; bar
